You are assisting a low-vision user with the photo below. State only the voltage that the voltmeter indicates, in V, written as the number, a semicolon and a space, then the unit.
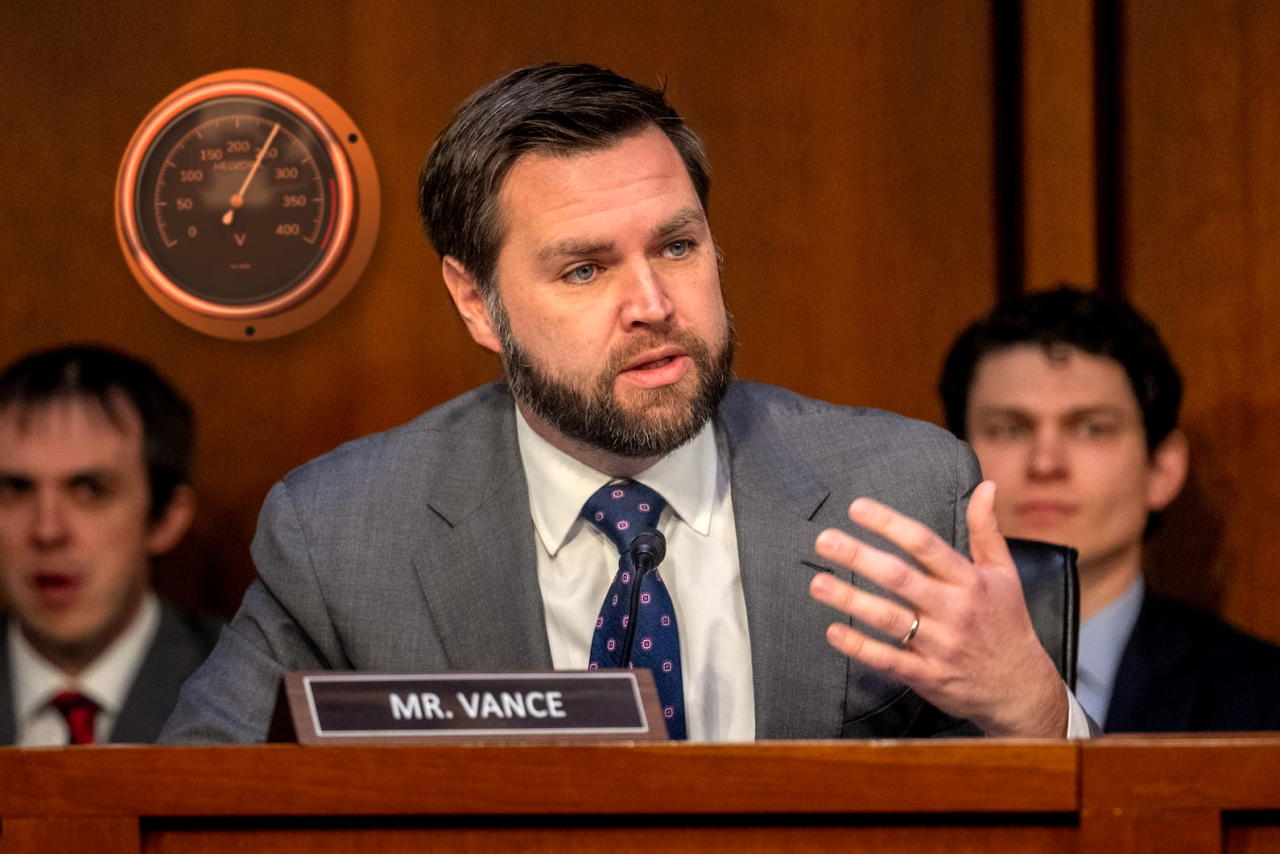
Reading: 250; V
